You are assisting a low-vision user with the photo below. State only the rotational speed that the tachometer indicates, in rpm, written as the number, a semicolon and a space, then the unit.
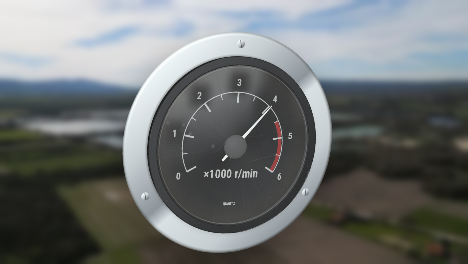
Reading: 4000; rpm
